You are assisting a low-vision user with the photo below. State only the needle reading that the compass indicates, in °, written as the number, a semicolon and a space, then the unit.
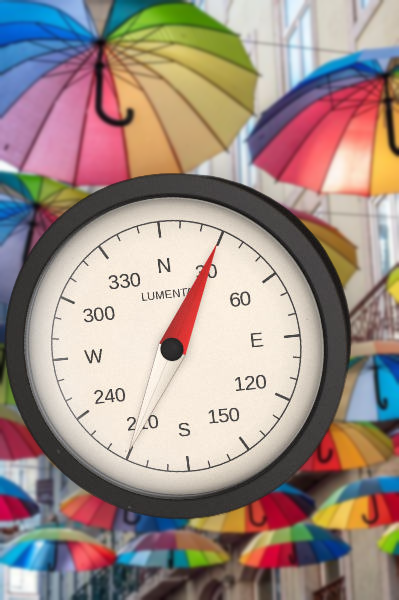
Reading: 30; °
